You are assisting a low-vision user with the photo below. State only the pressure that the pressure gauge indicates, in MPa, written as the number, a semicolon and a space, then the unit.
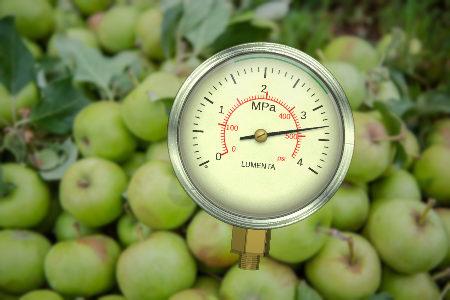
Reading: 3.3; MPa
